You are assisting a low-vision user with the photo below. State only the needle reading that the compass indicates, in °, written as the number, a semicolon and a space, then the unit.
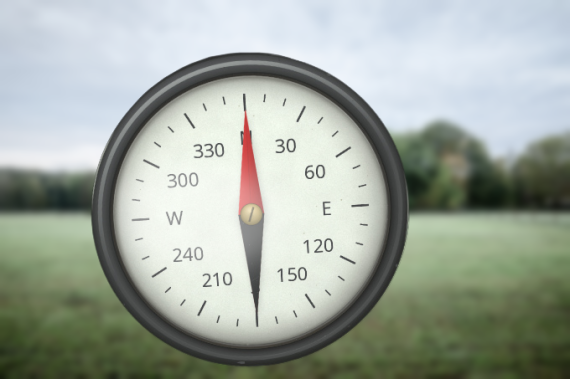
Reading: 0; °
